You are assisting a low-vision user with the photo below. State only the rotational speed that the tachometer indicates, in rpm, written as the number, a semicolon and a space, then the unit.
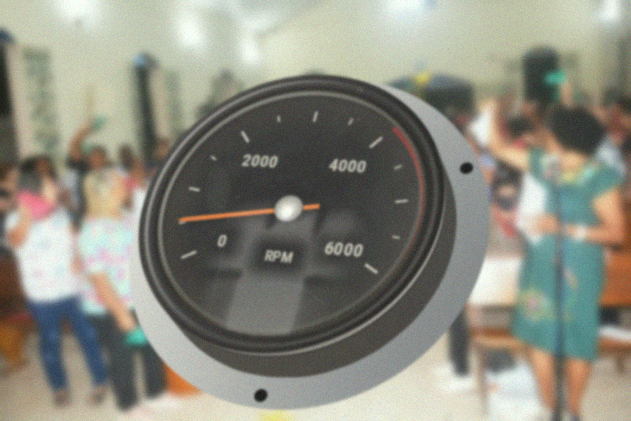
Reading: 500; rpm
